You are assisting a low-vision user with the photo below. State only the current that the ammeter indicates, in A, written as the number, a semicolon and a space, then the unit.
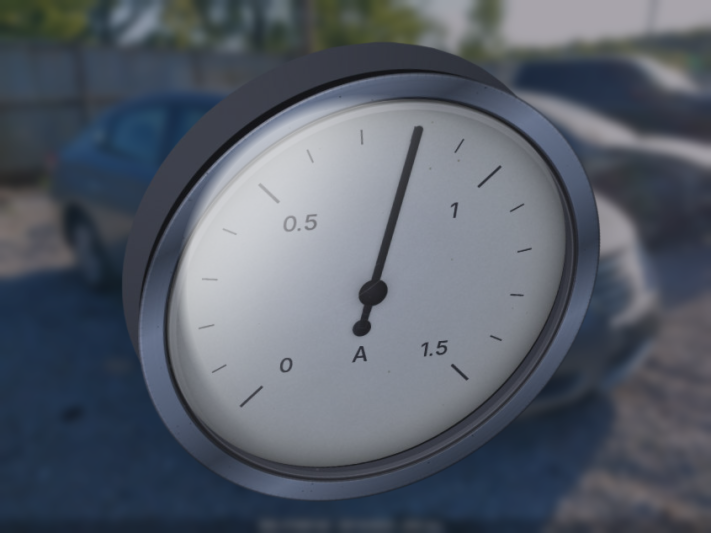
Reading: 0.8; A
